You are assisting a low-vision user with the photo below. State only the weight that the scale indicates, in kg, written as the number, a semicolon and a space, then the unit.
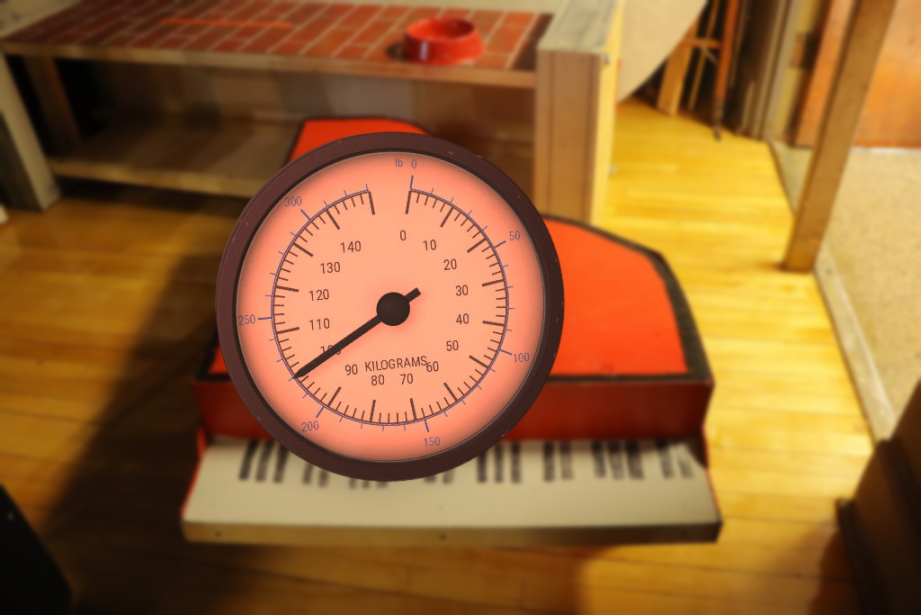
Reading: 100; kg
